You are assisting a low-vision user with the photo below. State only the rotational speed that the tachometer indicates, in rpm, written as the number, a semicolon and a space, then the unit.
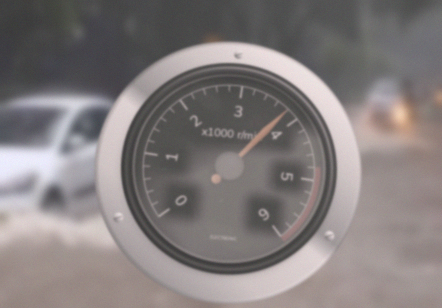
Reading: 3800; rpm
